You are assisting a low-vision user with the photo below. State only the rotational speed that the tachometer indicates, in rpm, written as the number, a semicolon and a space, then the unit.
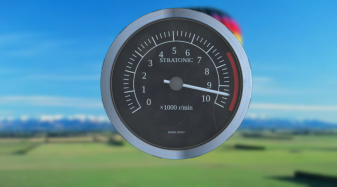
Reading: 9400; rpm
